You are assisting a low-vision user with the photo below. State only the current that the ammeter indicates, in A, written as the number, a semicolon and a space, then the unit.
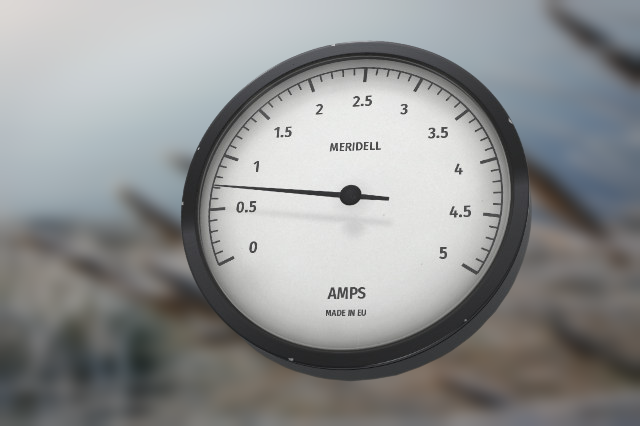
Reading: 0.7; A
